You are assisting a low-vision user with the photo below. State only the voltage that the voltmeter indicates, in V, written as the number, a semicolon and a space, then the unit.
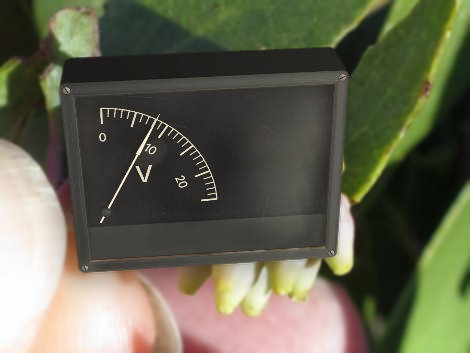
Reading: 8; V
